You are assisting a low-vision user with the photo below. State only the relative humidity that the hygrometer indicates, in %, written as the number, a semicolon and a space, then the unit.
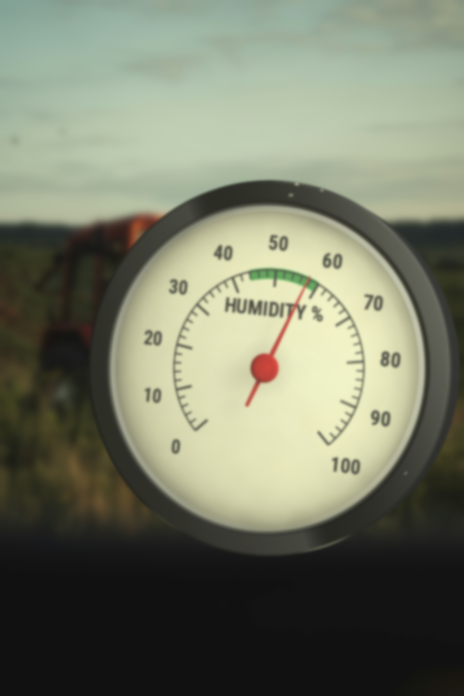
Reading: 58; %
